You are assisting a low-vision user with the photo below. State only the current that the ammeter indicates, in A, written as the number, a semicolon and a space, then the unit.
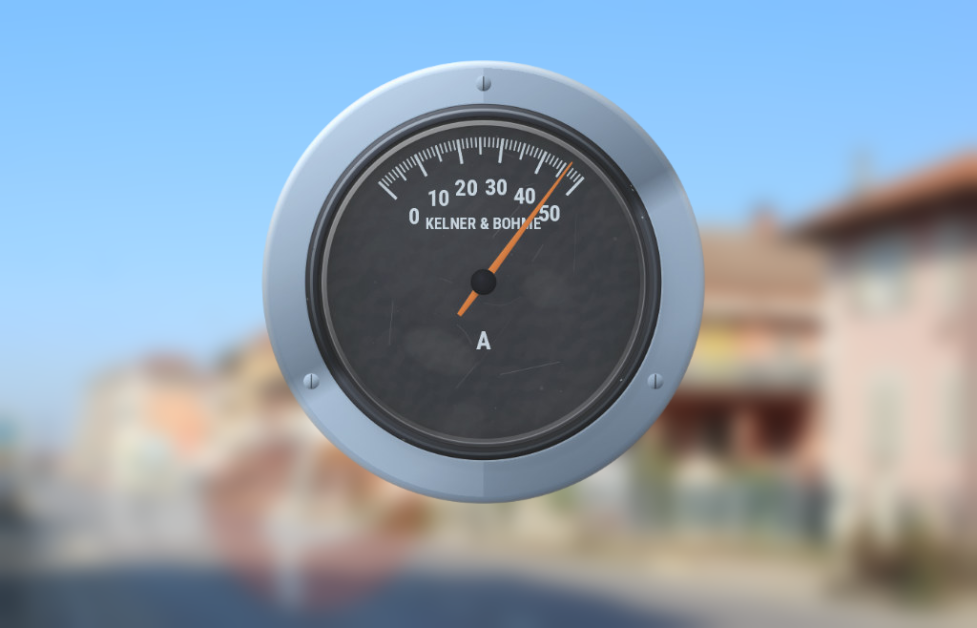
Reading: 46; A
